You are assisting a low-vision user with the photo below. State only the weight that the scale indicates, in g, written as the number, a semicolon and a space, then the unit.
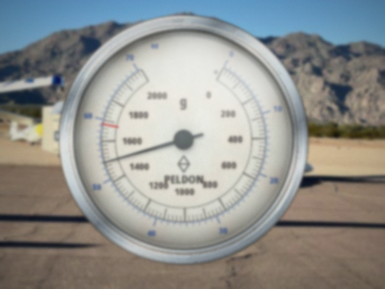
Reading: 1500; g
